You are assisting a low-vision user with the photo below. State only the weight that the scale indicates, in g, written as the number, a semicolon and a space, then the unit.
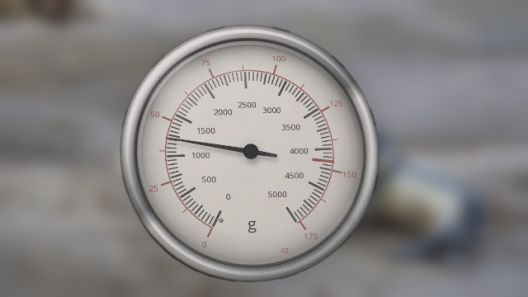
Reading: 1200; g
